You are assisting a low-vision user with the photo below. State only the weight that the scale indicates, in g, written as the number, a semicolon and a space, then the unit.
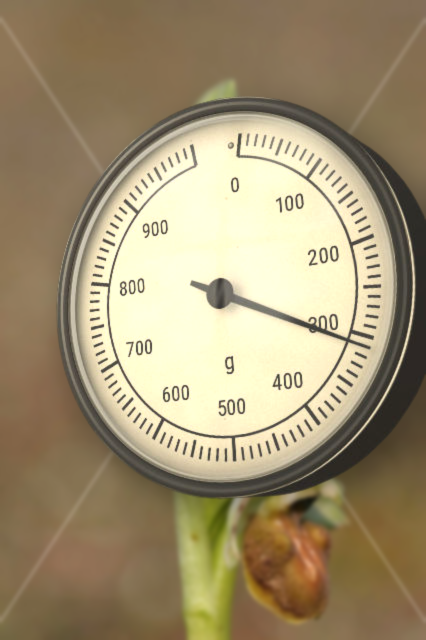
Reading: 310; g
